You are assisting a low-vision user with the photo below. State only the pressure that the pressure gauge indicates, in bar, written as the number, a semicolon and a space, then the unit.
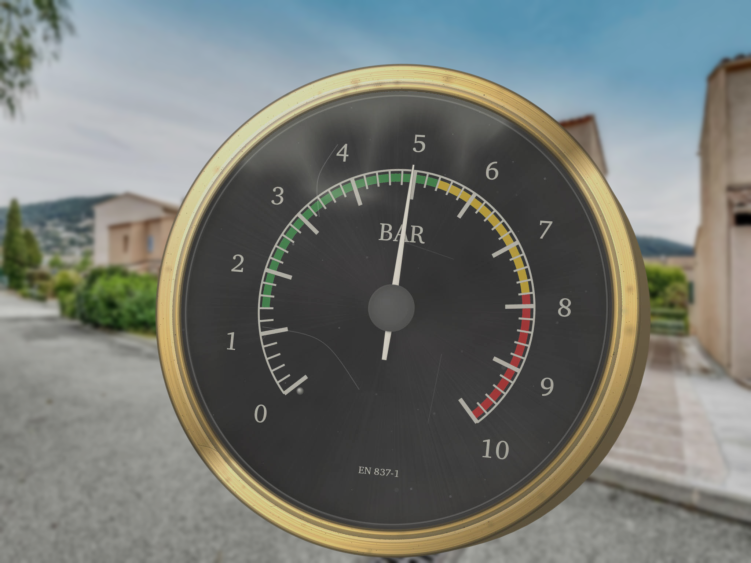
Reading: 5; bar
